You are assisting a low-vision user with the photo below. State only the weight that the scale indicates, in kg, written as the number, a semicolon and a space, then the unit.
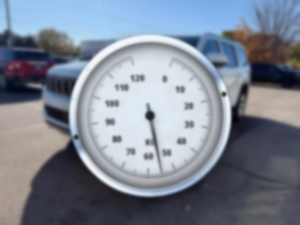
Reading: 55; kg
